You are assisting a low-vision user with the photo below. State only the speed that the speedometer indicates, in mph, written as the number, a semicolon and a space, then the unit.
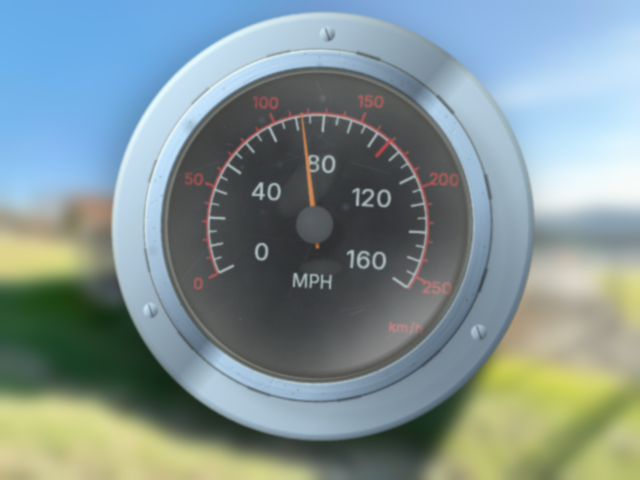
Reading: 72.5; mph
